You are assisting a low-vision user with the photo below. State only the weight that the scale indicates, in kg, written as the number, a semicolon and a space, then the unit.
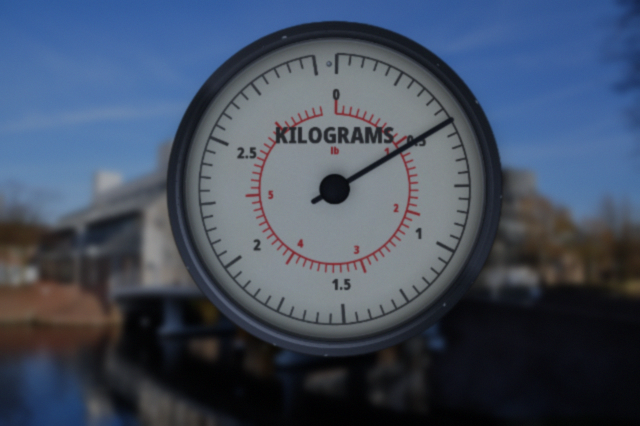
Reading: 0.5; kg
